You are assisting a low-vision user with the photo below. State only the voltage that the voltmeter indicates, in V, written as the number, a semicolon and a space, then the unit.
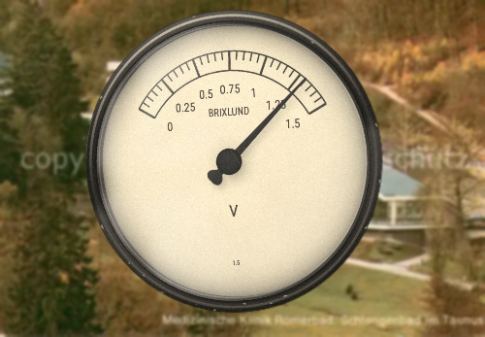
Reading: 1.3; V
